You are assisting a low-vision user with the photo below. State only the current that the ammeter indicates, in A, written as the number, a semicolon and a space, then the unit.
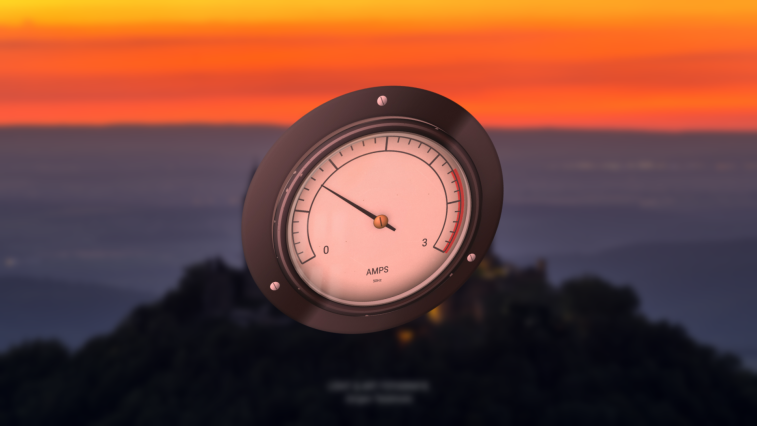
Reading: 0.8; A
